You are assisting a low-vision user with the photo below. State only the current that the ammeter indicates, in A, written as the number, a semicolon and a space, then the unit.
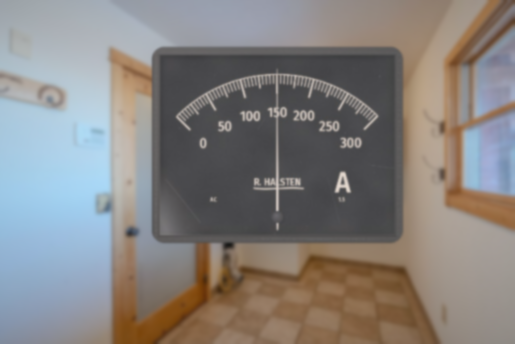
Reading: 150; A
